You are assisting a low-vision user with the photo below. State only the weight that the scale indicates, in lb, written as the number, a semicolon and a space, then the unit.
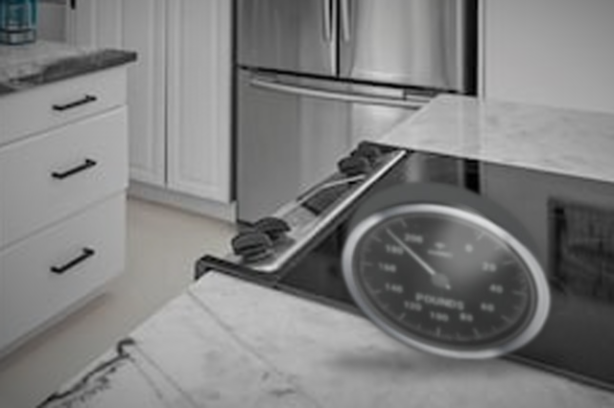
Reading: 190; lb
